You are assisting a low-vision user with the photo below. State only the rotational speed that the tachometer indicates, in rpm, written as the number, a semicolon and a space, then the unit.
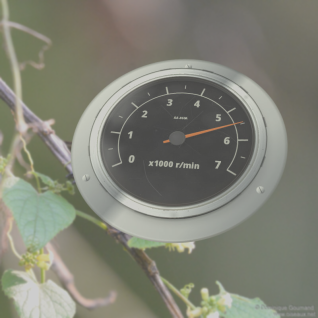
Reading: 5500; rpm
